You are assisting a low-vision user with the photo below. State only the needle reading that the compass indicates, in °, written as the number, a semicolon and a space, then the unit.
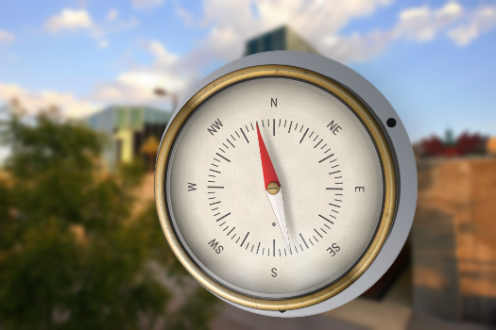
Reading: 345; °
